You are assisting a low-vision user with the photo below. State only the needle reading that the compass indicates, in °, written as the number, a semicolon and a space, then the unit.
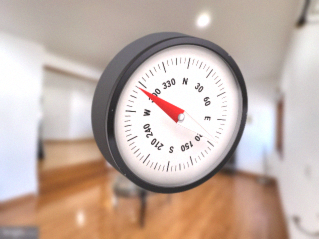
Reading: 295; °
